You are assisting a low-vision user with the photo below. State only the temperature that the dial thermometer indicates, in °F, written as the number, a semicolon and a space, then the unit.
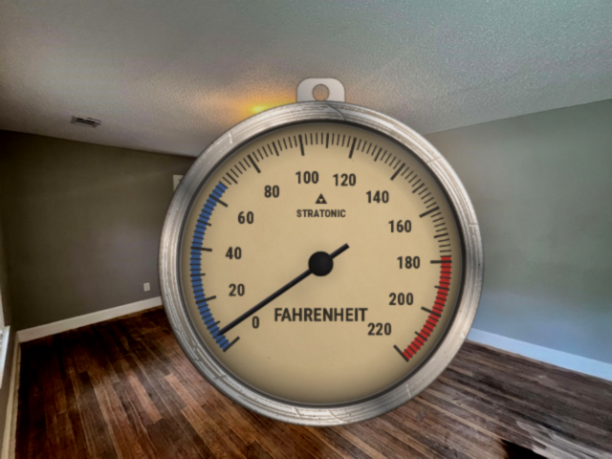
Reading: 6; °F
